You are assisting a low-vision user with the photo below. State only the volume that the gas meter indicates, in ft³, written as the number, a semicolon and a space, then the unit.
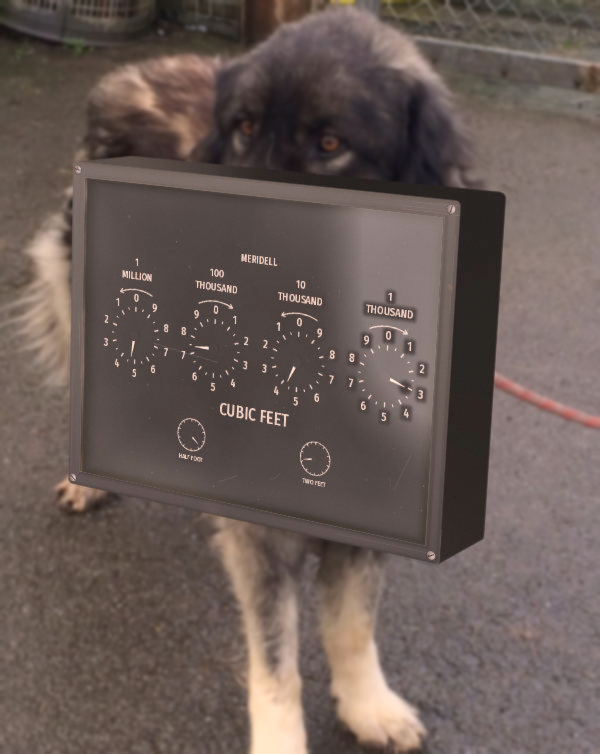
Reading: 474300; ft³
